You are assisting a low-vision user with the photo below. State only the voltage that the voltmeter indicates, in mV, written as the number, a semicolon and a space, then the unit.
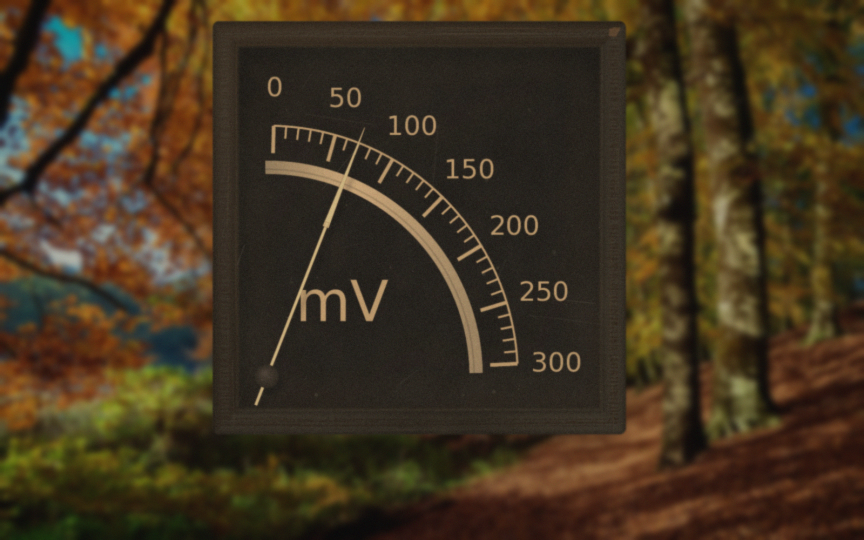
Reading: 70; mV
